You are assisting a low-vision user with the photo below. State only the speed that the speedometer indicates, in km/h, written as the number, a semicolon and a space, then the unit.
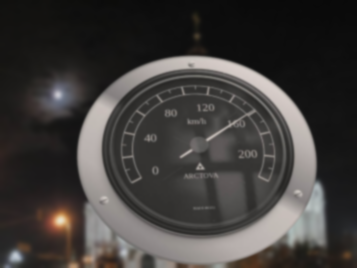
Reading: 160; km/h
